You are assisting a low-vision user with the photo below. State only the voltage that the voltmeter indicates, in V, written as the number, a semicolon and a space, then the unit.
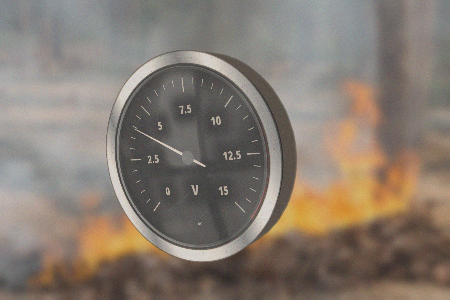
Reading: 4; V
